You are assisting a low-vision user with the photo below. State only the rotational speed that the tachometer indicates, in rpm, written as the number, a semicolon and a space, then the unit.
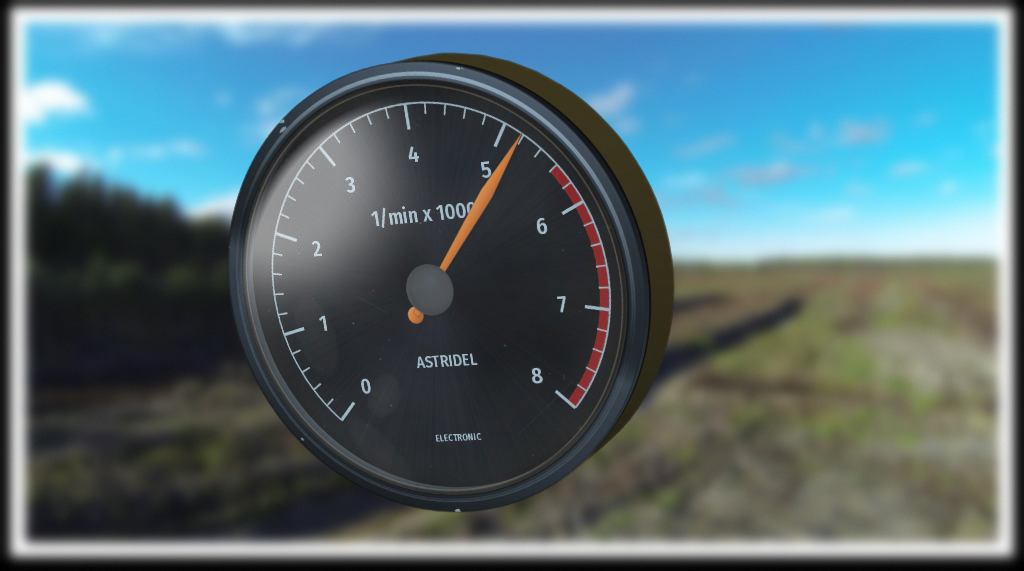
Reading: 5200; rpm
